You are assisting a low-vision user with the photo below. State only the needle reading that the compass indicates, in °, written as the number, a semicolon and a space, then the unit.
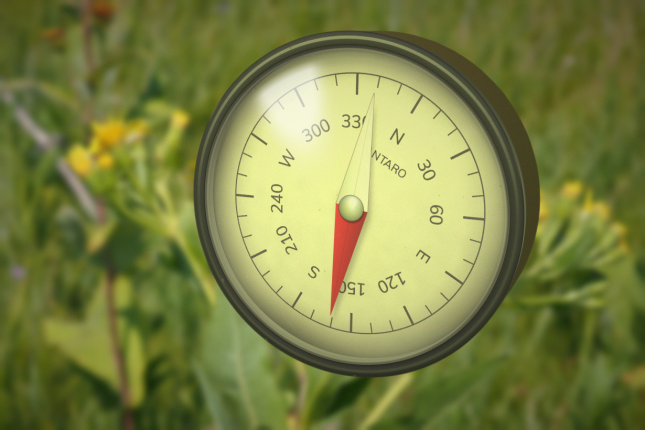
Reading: 160; °
